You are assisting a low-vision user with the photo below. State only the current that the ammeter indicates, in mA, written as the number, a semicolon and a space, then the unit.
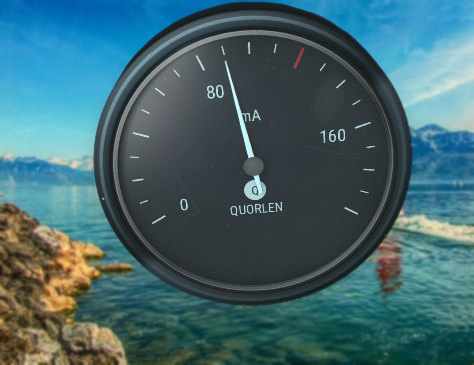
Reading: 90; mA
